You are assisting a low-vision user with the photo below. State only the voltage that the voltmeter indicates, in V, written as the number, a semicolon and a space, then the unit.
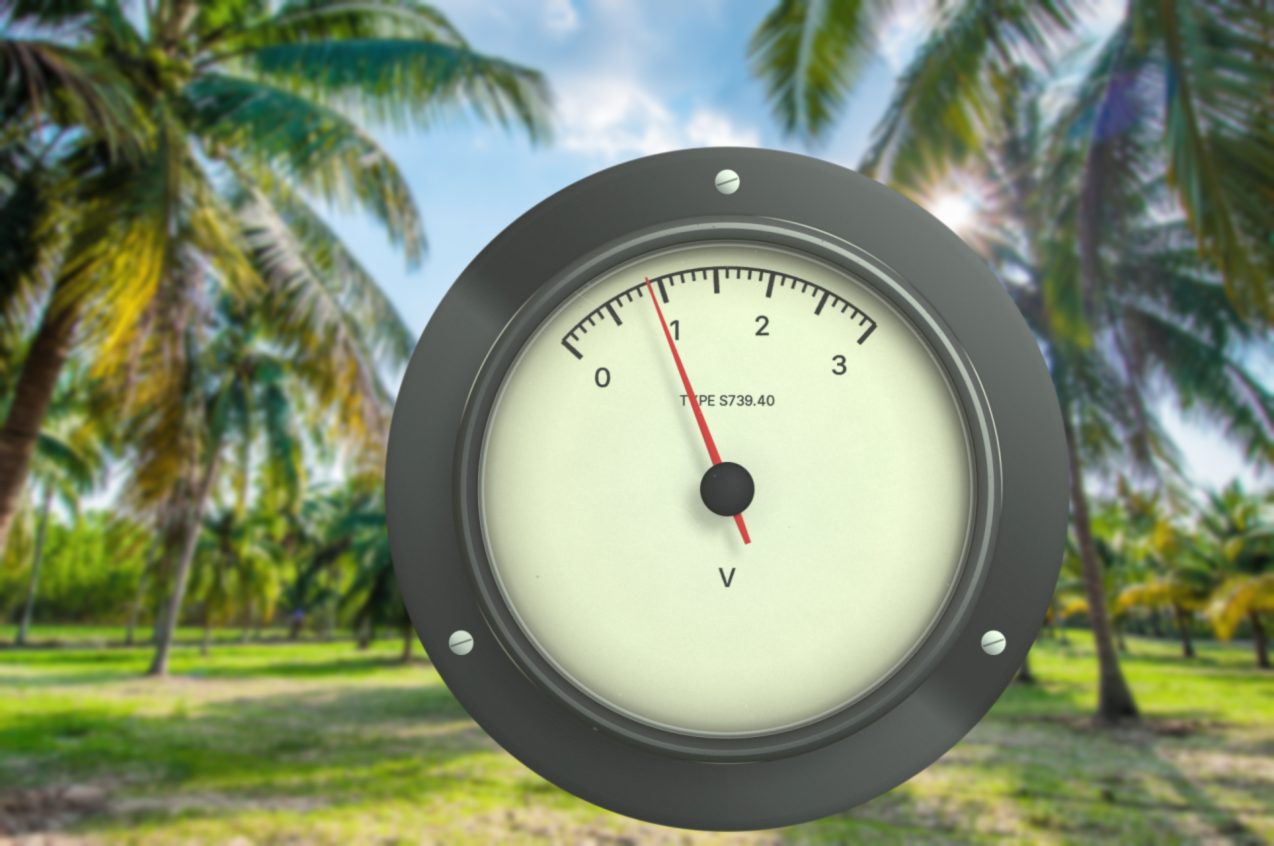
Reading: 0.9; V
